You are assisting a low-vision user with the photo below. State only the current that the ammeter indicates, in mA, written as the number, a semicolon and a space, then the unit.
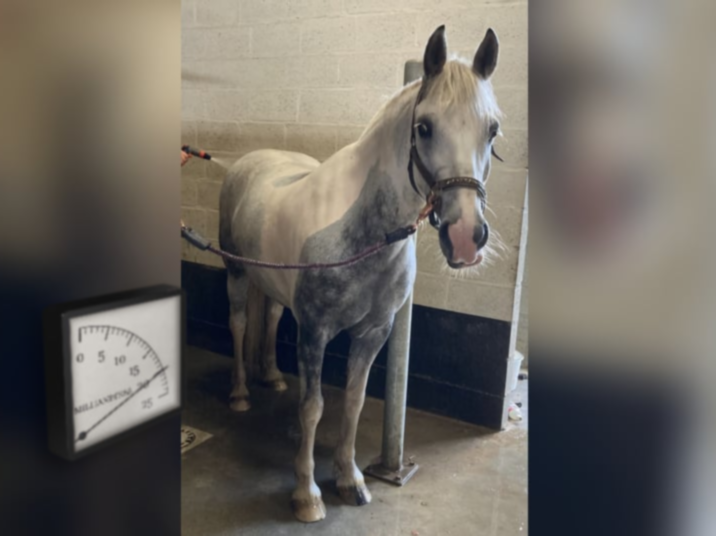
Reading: 20; mA
